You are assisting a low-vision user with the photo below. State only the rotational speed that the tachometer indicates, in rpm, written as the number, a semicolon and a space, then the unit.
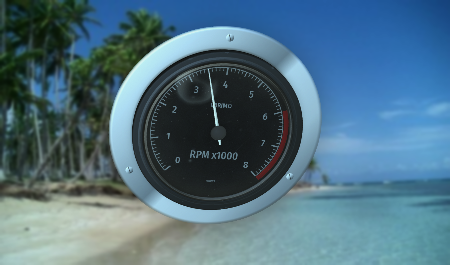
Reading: 3500; rpm
